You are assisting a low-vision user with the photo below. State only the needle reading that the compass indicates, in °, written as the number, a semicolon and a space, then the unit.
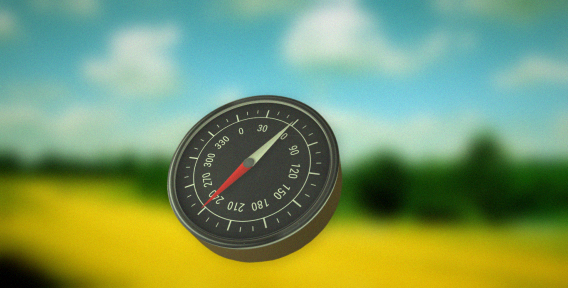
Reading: 240; °
